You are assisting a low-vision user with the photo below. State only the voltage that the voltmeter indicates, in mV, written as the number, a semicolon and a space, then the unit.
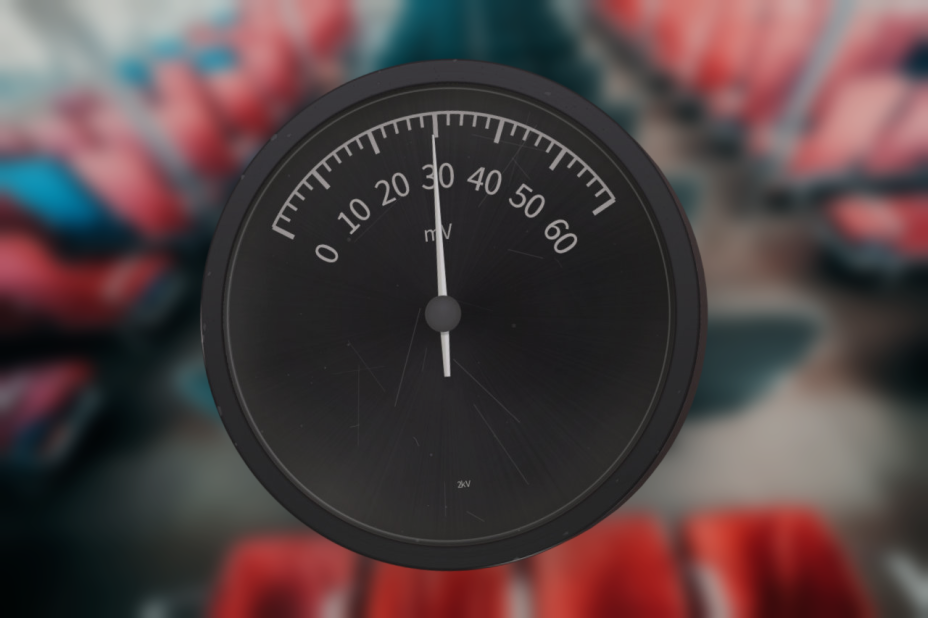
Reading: 30; mV
